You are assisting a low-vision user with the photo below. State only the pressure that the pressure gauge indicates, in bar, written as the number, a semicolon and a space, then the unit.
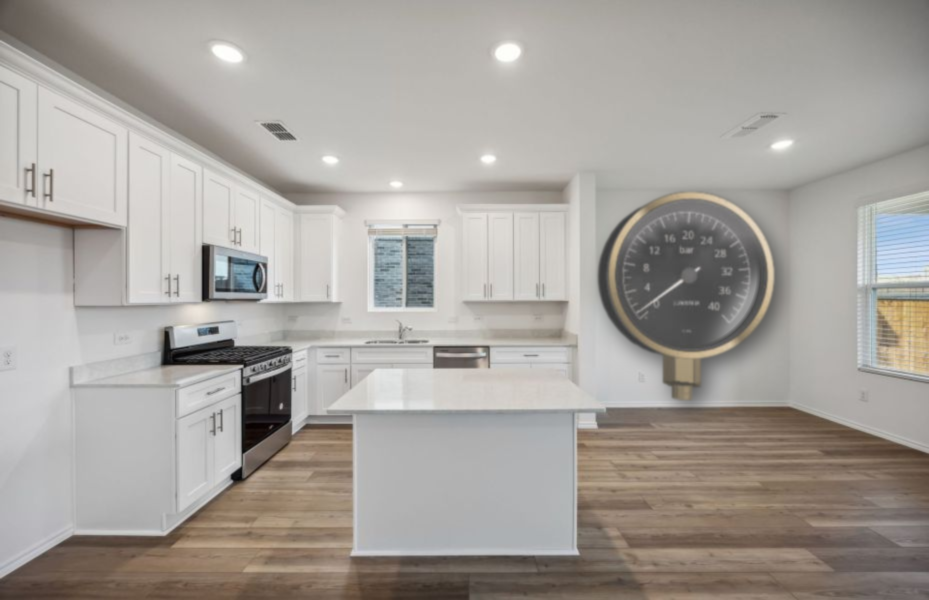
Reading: 1; bar
